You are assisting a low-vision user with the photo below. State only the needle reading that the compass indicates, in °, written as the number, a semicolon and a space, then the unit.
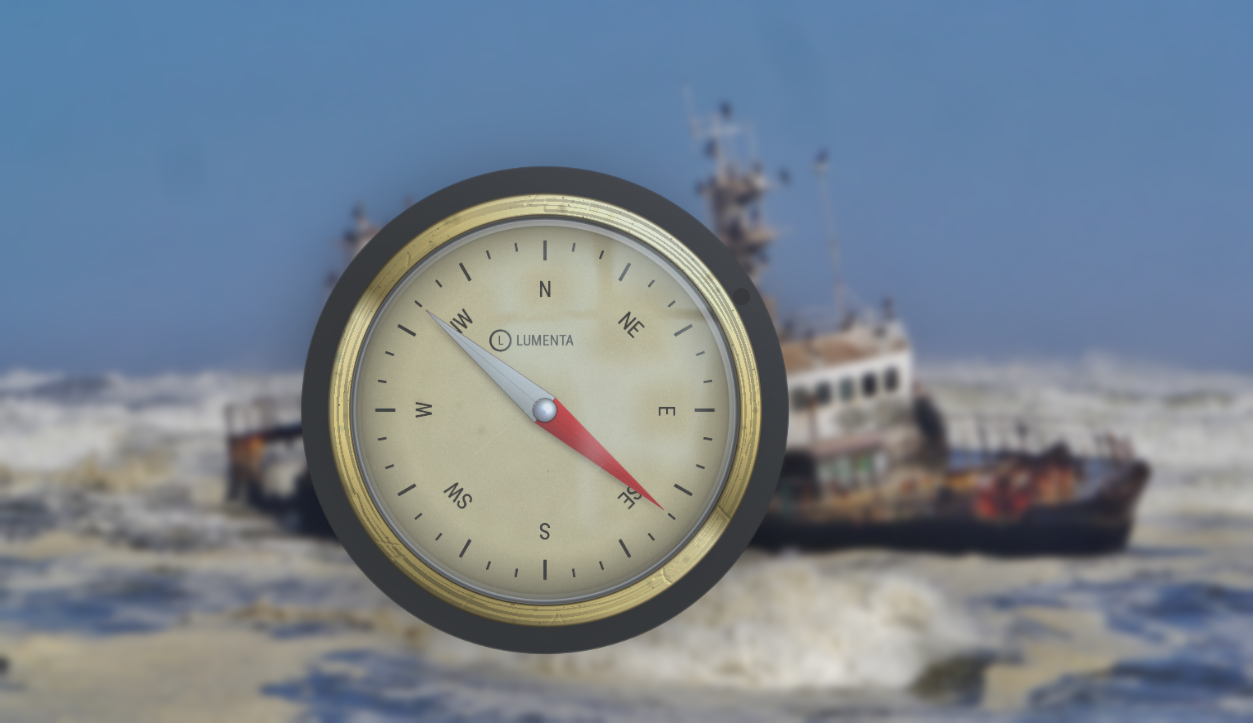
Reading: 130; °
